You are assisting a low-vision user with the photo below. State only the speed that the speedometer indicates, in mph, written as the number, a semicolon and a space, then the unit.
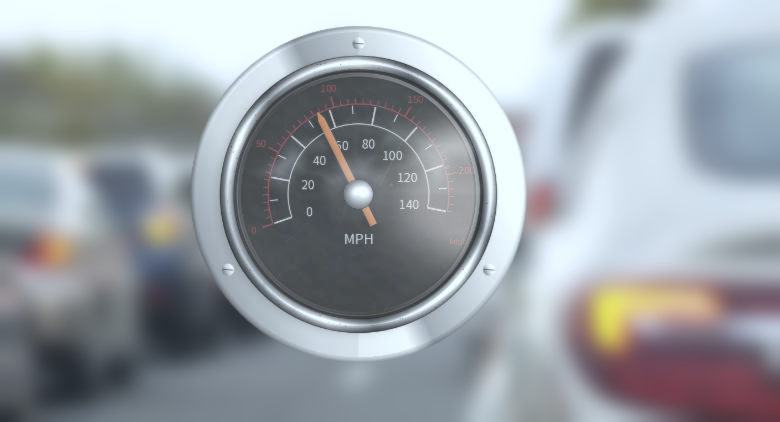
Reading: 55; mph
